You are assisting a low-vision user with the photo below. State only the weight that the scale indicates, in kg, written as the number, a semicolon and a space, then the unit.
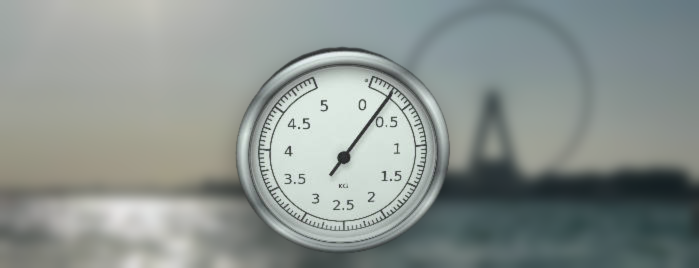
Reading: 0.25; kg
